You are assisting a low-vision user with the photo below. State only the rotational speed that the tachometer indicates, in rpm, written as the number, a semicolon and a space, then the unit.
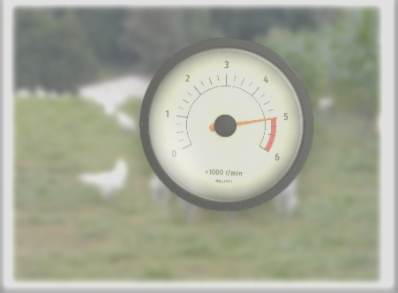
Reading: 5000; rpm
